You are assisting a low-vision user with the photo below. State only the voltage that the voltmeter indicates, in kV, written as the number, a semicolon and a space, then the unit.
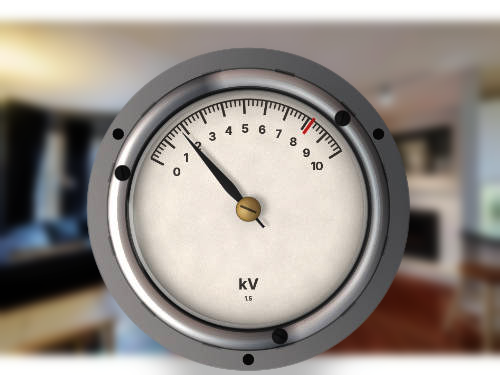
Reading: 1.8; kV
